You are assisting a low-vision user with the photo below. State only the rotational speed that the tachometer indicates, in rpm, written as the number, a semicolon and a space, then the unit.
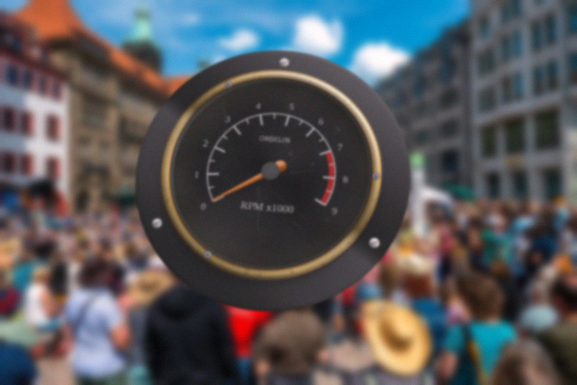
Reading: 0; rpm
